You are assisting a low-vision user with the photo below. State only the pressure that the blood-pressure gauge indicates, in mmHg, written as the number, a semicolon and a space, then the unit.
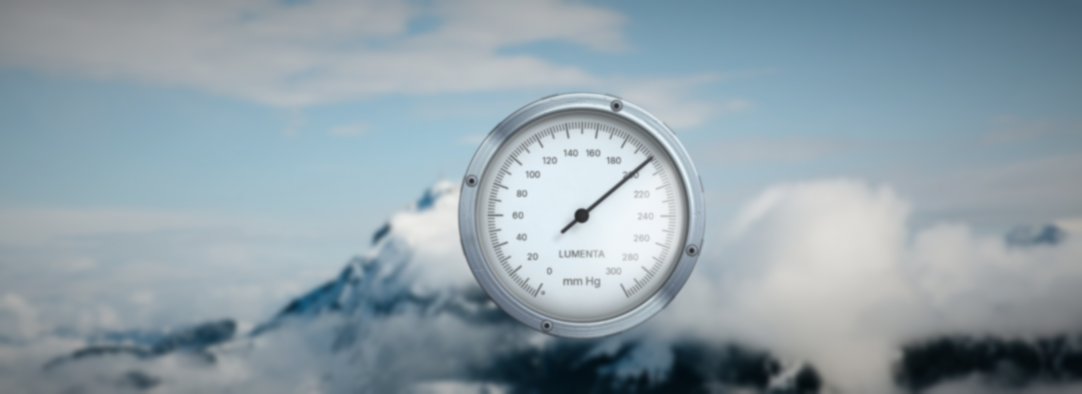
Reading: 200; mmHg
